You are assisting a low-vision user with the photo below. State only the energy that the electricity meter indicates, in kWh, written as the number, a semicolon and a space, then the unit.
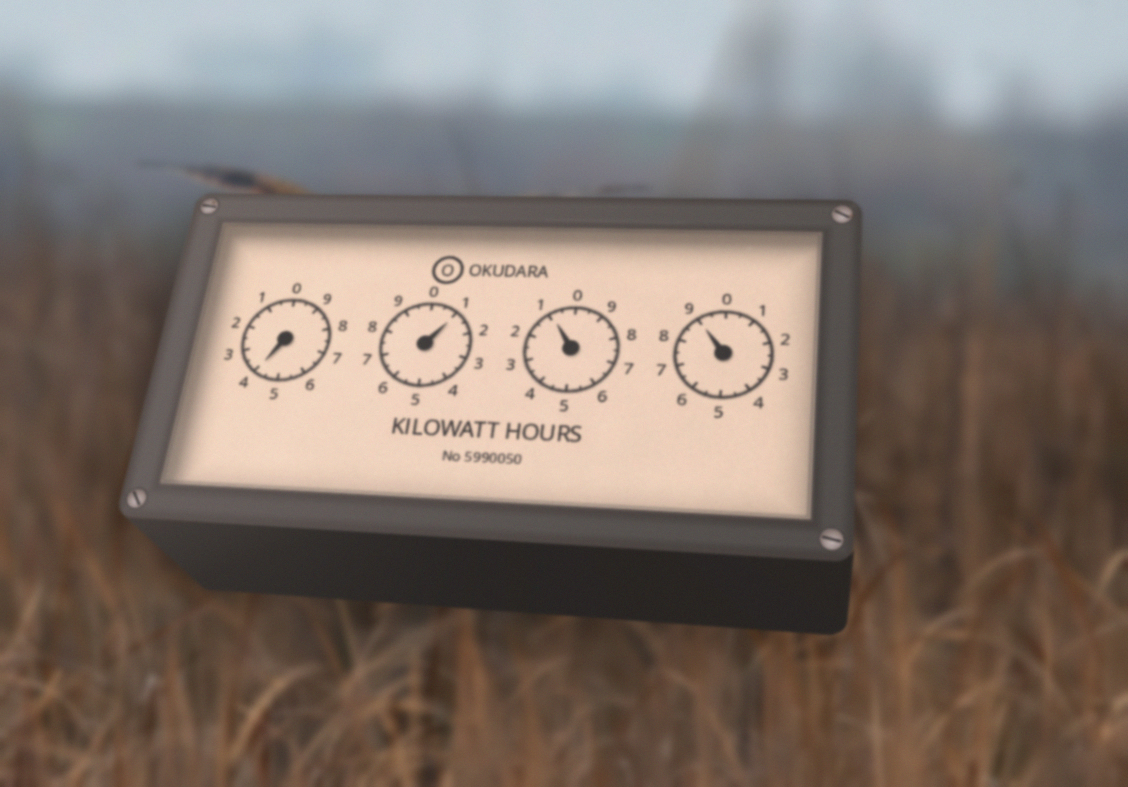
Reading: 4109; kWh
